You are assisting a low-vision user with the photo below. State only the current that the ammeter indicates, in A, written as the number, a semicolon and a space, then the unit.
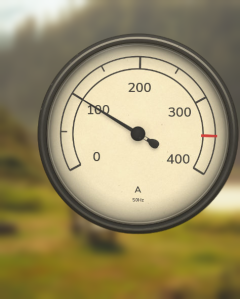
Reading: 100; A
